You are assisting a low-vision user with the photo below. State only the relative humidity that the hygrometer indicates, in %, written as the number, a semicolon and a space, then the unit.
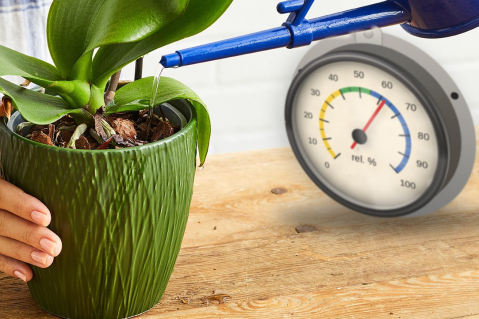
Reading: 62.5; %
